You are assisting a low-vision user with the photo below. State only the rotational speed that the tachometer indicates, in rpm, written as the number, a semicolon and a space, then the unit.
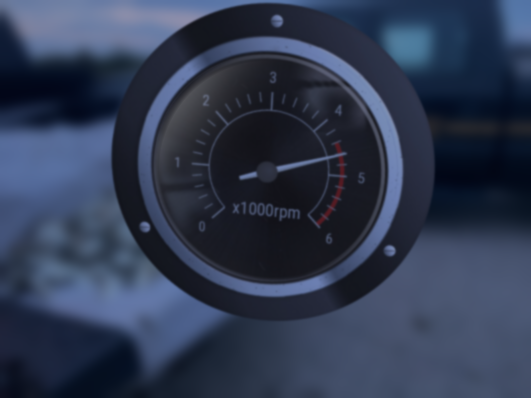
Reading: 4600; rpm
